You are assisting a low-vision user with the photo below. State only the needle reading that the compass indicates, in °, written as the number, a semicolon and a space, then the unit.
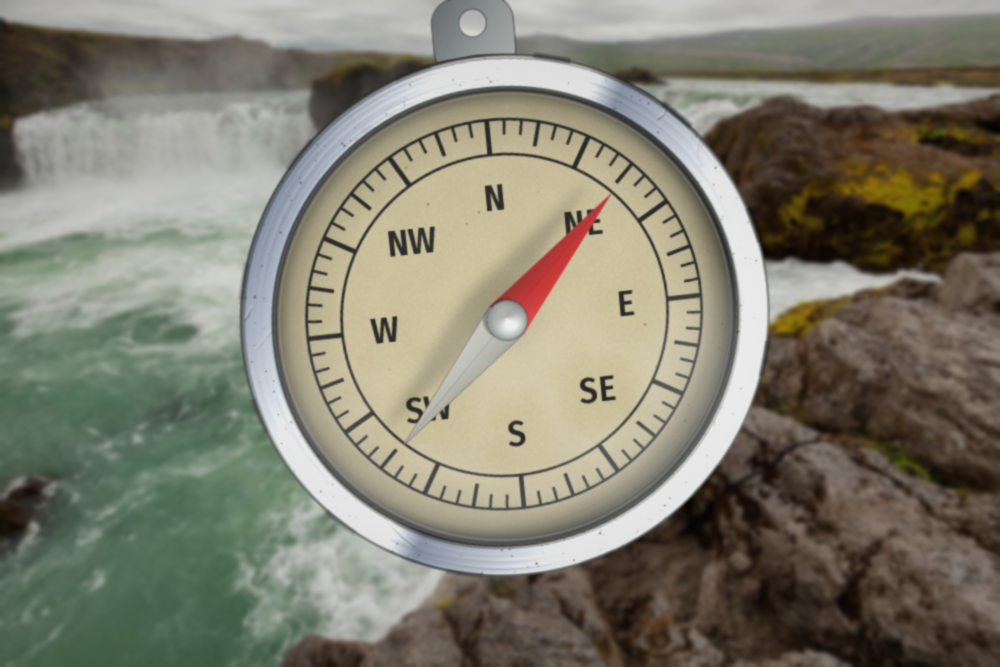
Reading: 45; °
